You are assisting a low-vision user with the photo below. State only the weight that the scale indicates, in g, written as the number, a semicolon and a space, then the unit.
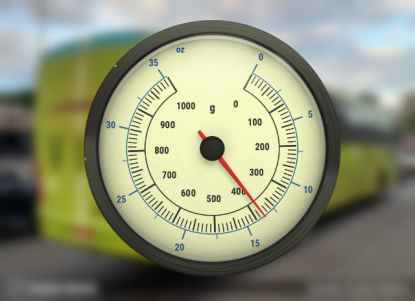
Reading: 380; g
